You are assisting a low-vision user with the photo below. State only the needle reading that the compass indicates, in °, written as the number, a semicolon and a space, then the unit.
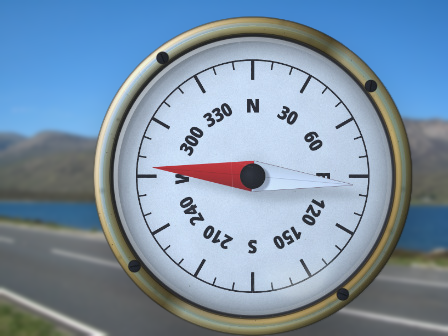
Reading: 275; °
